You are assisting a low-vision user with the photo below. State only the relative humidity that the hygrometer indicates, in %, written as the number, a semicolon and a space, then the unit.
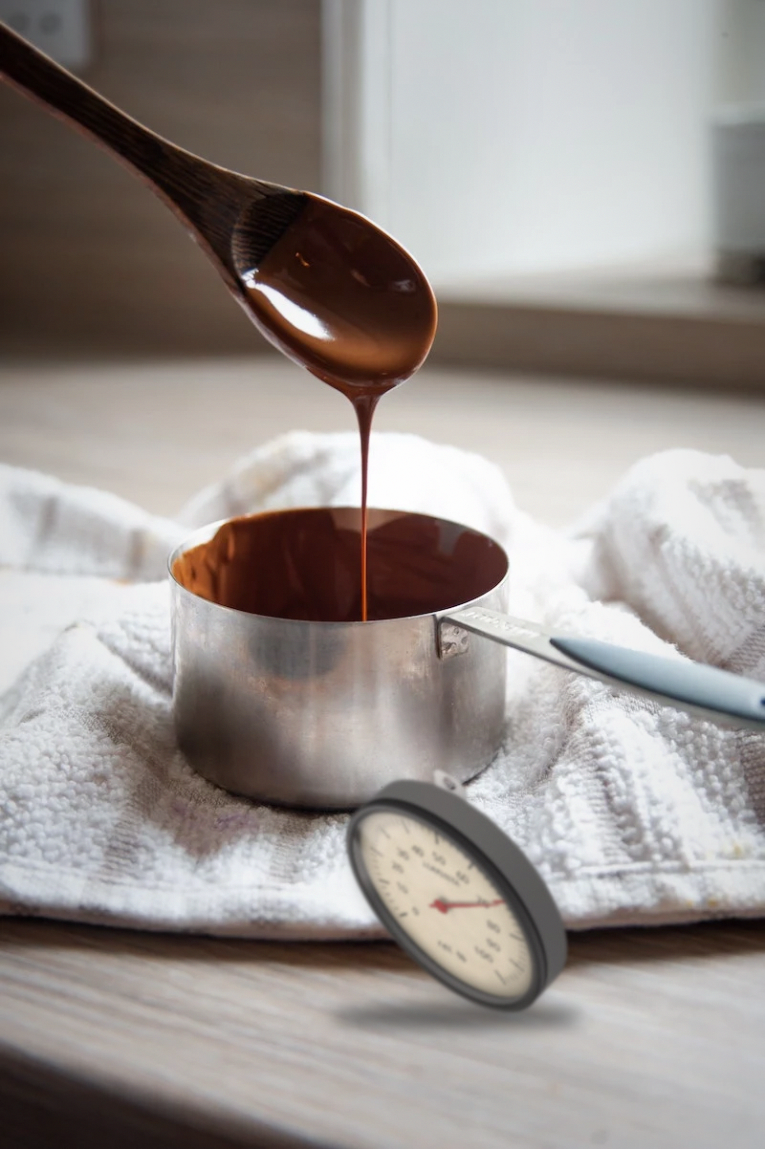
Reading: 70; %
